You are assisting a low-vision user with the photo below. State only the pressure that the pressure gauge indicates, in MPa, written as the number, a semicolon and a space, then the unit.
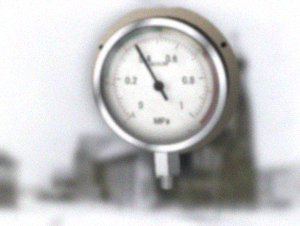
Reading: 0.4; MPa
